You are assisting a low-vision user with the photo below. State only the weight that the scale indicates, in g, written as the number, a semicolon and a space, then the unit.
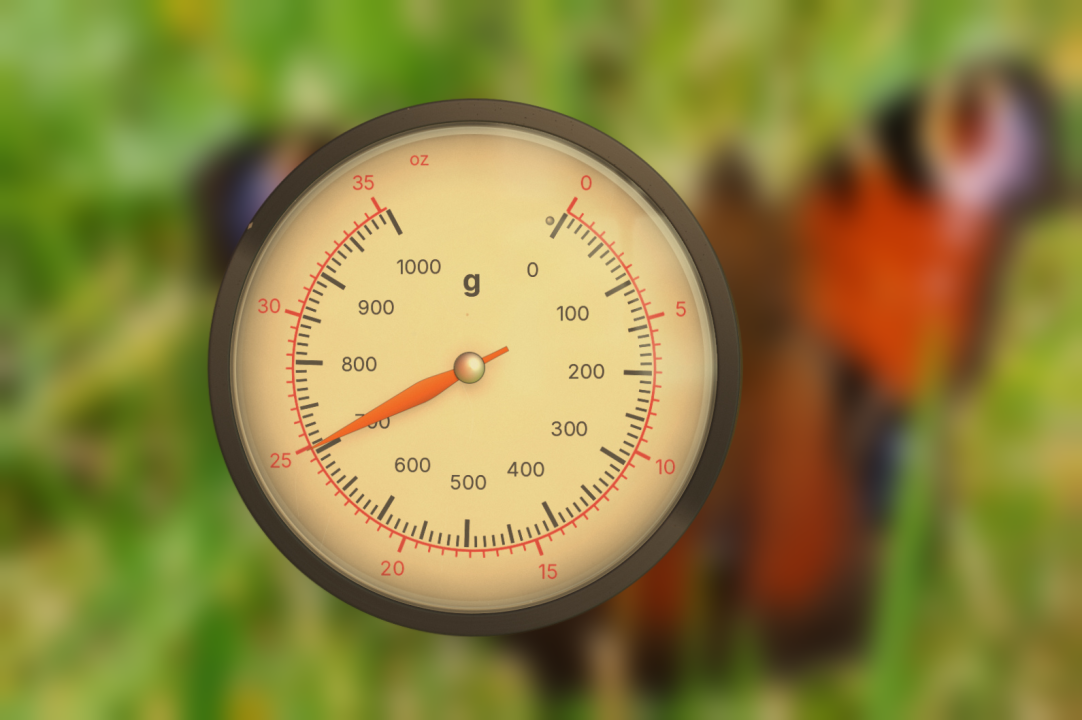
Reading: 705; g
